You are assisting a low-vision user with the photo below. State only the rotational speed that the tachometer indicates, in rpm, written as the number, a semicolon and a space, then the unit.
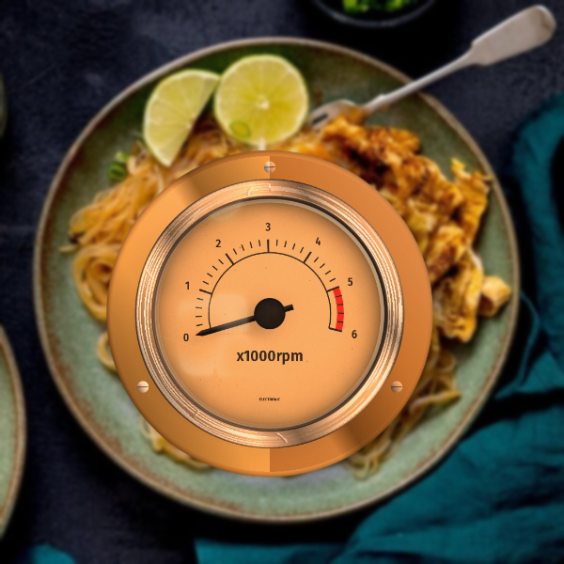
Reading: 0; rpm
